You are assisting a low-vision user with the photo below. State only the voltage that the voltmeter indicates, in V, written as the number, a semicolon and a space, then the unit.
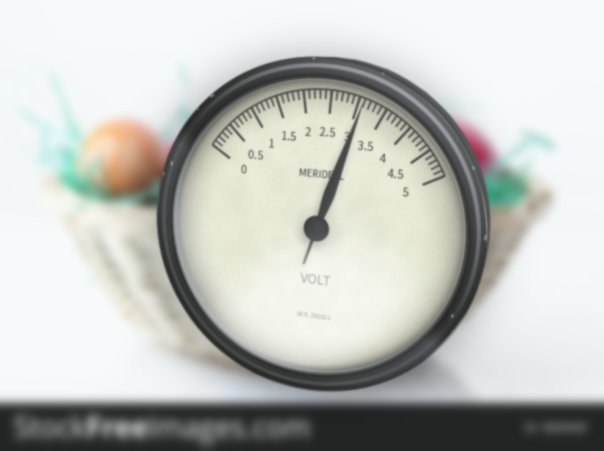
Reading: 3.1; V
